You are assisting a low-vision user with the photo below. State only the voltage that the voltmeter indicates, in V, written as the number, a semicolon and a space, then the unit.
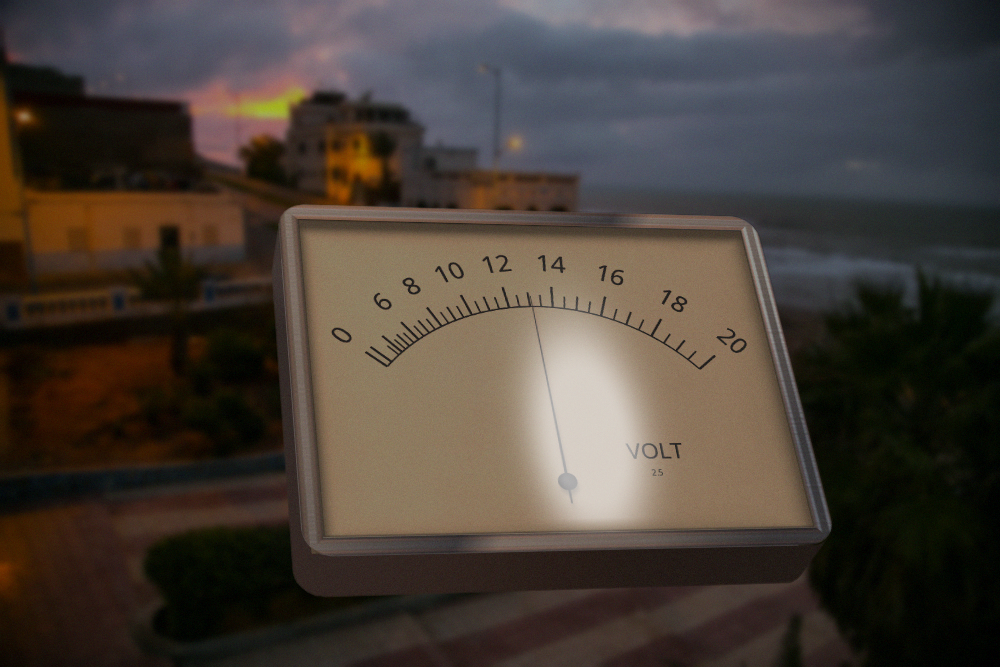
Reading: 13; V
